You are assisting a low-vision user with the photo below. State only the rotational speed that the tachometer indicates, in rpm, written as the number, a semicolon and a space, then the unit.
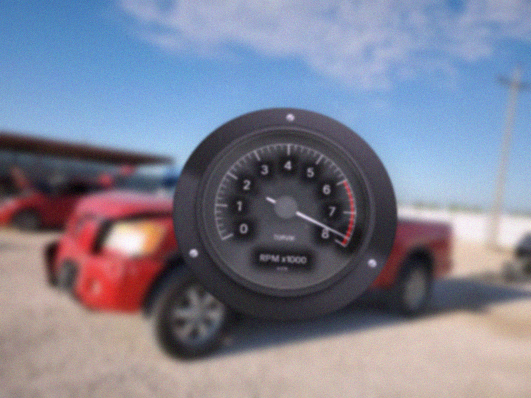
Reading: 7800; rpm
